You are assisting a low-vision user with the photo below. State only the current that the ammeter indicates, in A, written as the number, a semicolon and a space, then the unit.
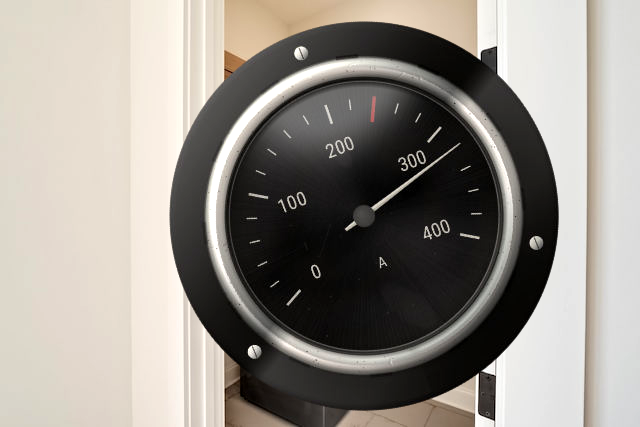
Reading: 320; A
